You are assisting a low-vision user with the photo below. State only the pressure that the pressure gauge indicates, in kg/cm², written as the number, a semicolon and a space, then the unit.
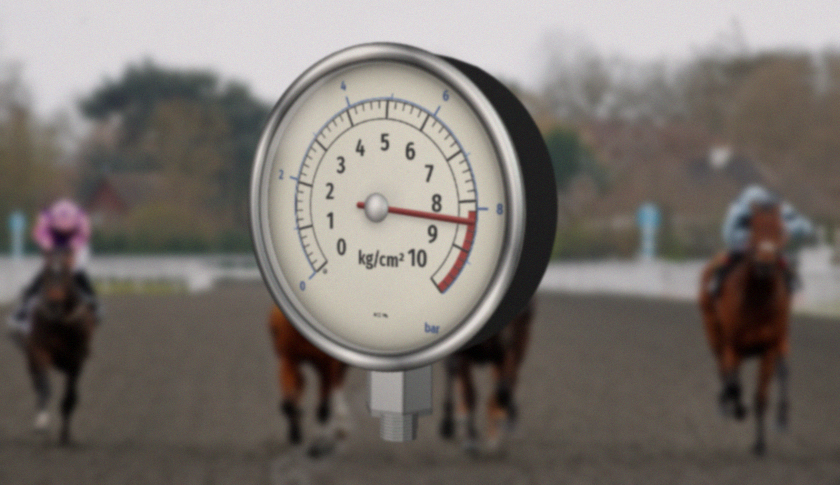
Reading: 8.4; kg/cm²
